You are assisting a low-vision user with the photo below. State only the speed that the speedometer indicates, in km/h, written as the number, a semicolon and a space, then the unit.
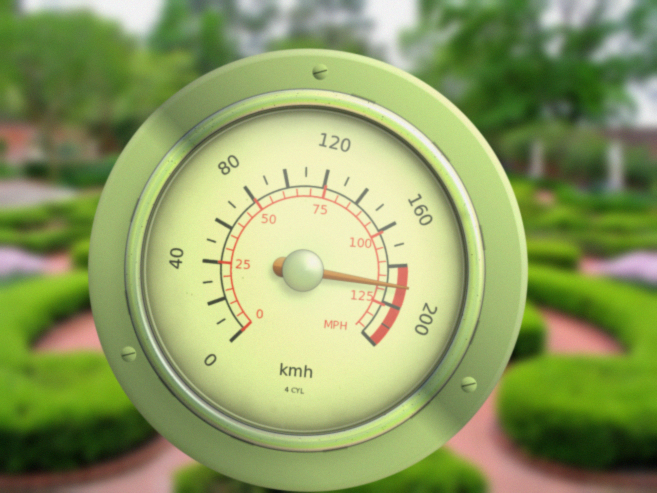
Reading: 190; km/h
